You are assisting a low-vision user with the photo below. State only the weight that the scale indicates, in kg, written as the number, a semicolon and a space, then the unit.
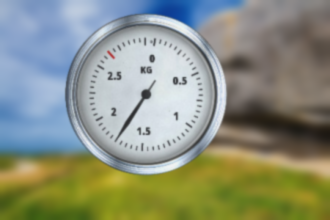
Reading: 1.75; kg
